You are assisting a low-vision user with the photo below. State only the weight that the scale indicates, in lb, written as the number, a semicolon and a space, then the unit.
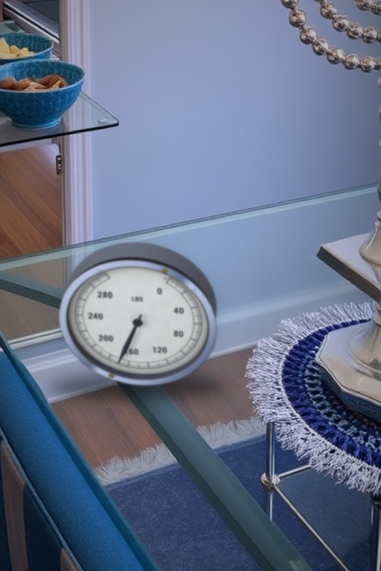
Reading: 170; lb
